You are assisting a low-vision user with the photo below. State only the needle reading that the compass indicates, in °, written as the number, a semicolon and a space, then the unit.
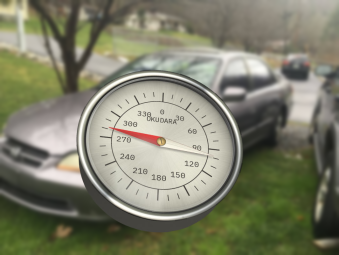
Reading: 280; °
